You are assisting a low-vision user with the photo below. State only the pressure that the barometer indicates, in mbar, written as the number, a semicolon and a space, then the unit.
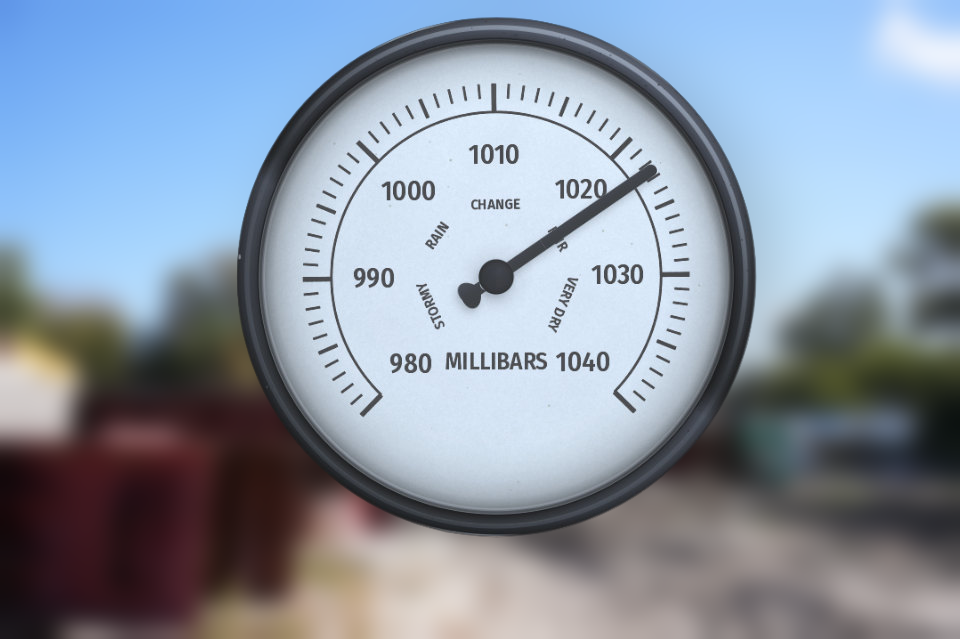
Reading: 1022.5; mbar
